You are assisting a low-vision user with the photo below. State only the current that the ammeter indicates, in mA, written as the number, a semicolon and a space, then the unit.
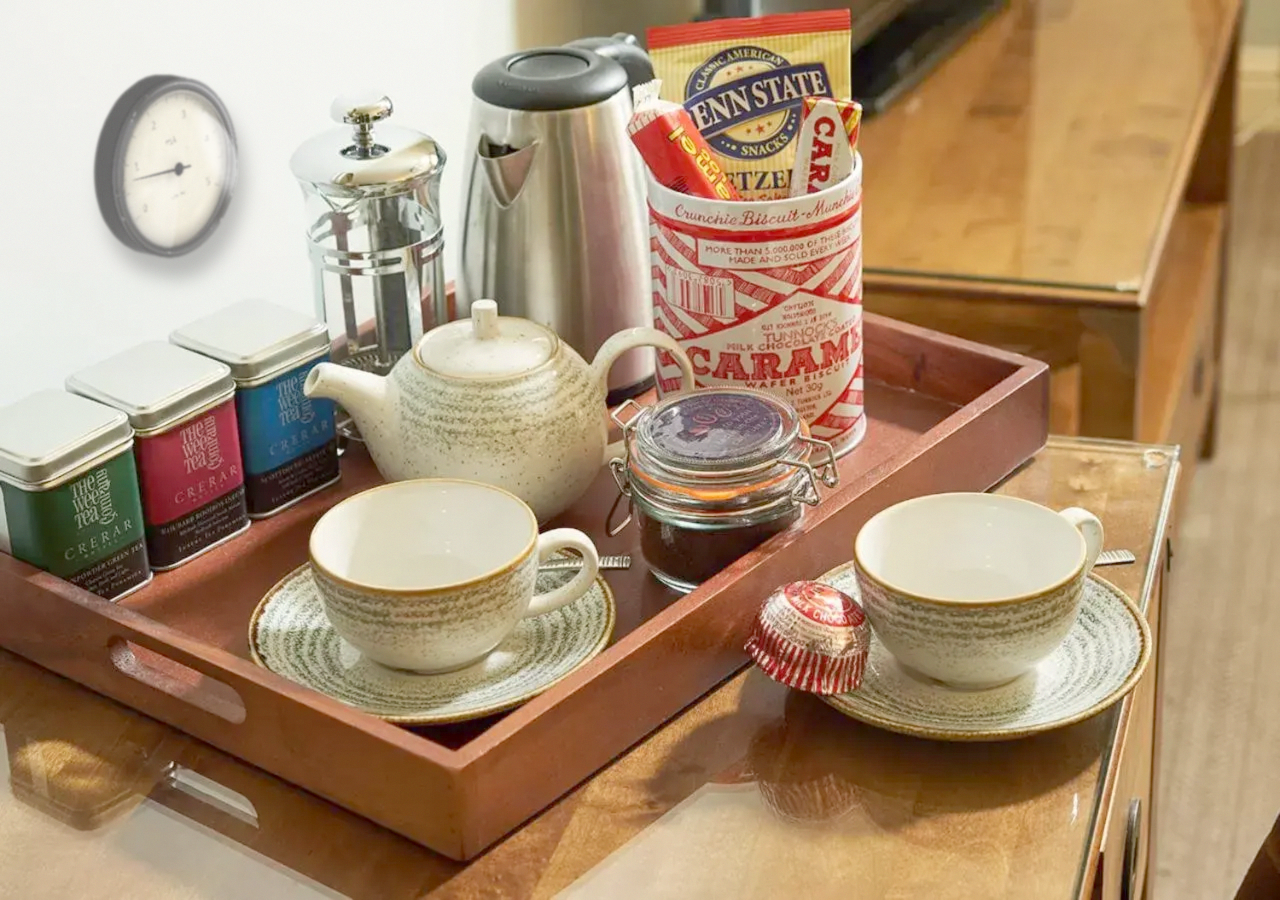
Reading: 0.75; mA
